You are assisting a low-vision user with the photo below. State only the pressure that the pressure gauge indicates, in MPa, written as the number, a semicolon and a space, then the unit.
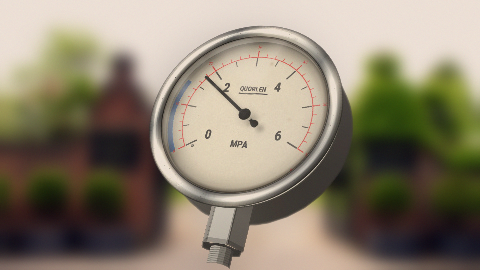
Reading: 1.75; MPa
